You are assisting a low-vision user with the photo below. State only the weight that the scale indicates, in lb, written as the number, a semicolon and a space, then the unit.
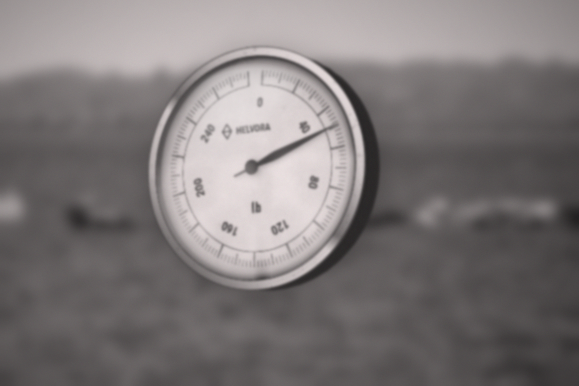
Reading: 50; lb
